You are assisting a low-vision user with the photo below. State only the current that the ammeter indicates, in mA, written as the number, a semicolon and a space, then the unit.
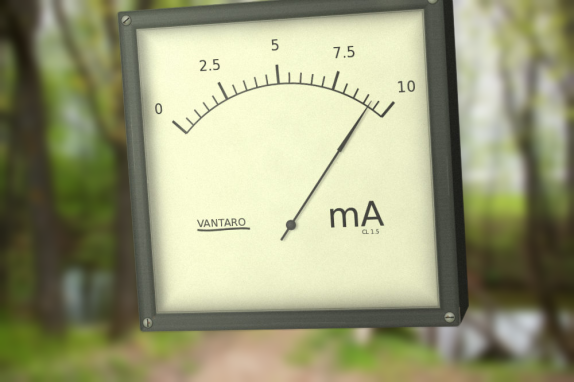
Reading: 9.25; mA
